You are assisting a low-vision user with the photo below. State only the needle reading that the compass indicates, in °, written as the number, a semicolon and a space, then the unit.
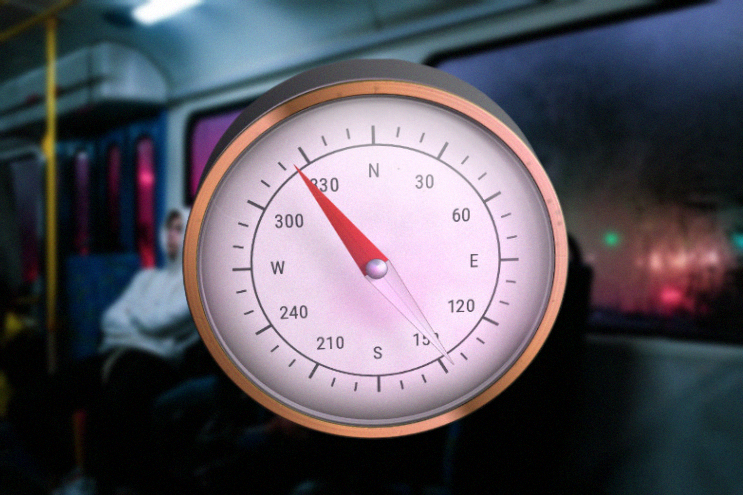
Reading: 325; °
